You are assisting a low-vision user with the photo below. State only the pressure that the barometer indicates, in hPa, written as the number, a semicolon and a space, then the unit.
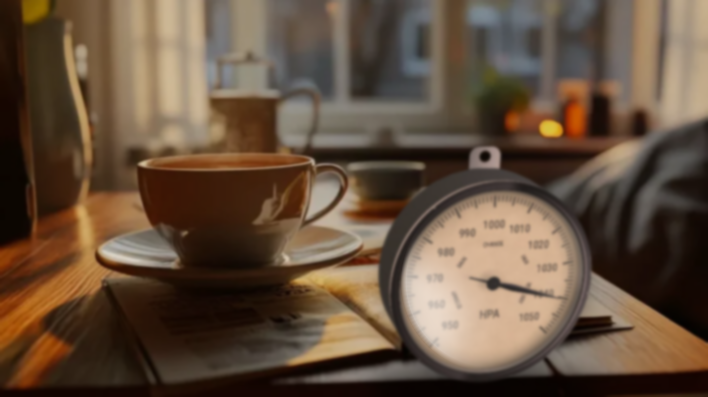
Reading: 1040; hPa
